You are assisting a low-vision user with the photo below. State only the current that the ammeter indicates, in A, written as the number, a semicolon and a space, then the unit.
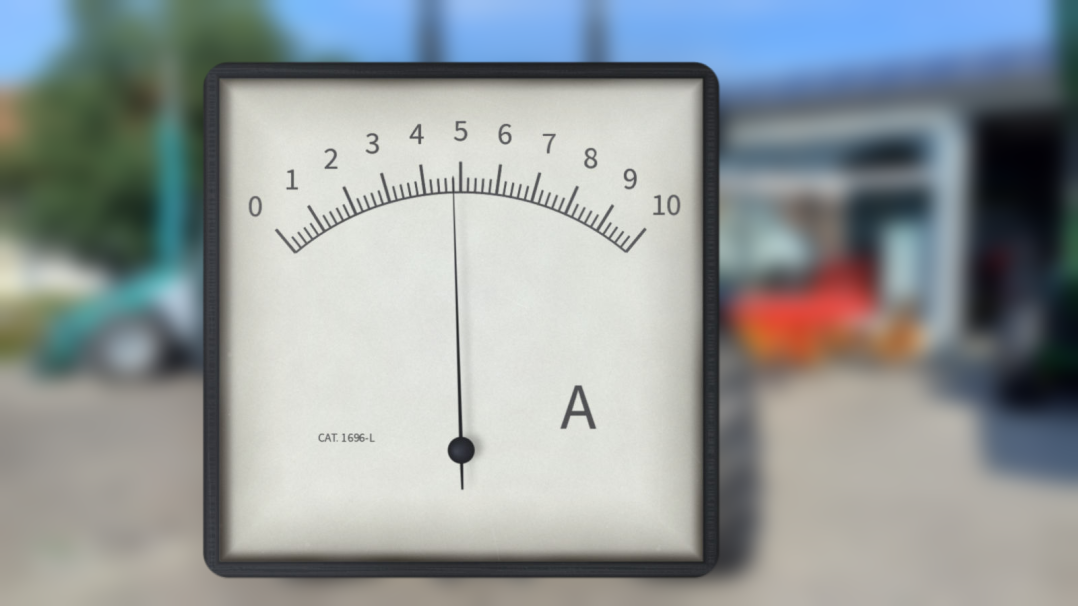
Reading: 4.8; A
